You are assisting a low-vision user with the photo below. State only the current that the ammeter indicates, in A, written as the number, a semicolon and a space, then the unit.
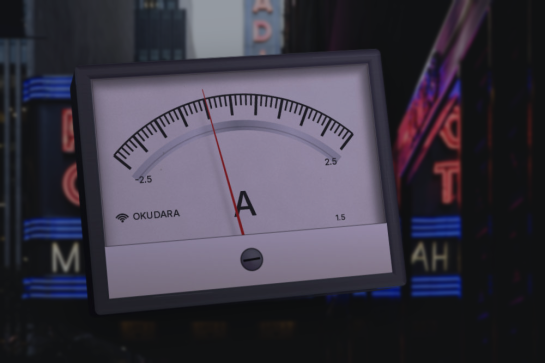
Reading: -0.5; A
